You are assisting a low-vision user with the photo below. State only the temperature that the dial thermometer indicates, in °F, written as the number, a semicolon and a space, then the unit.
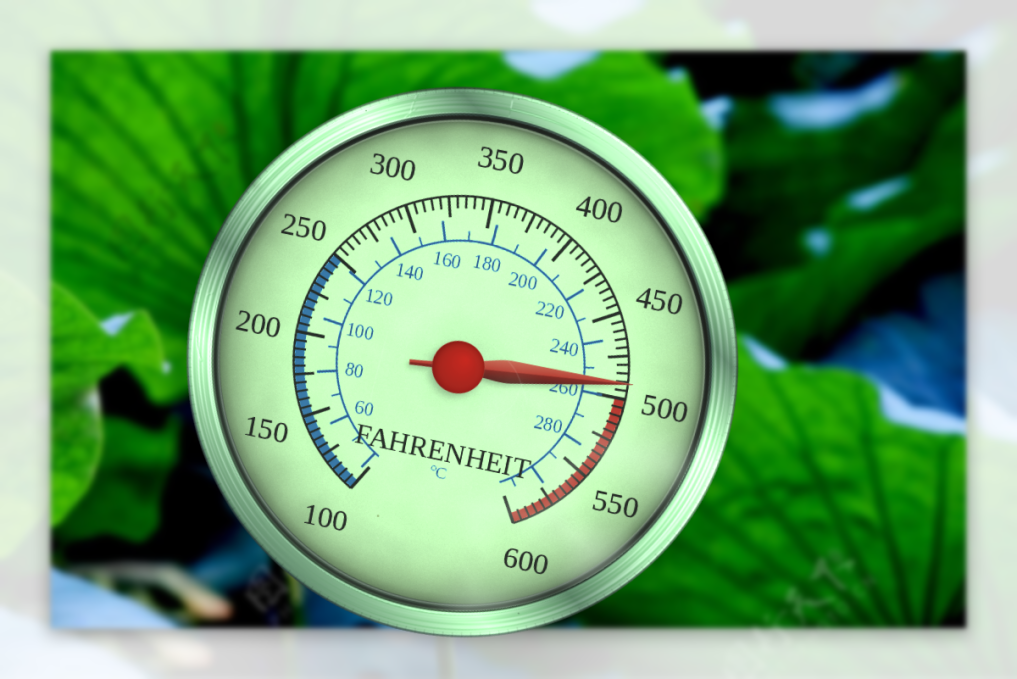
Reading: 490; °F
